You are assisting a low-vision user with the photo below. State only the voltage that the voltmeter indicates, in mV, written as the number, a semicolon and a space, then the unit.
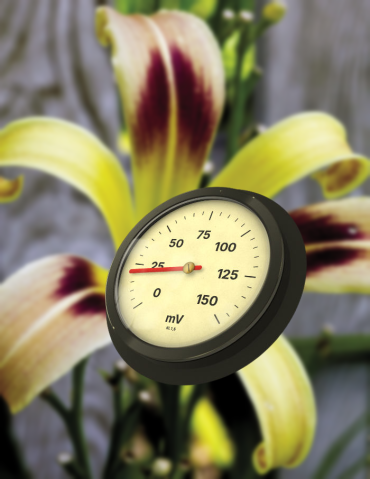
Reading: 20; mV
